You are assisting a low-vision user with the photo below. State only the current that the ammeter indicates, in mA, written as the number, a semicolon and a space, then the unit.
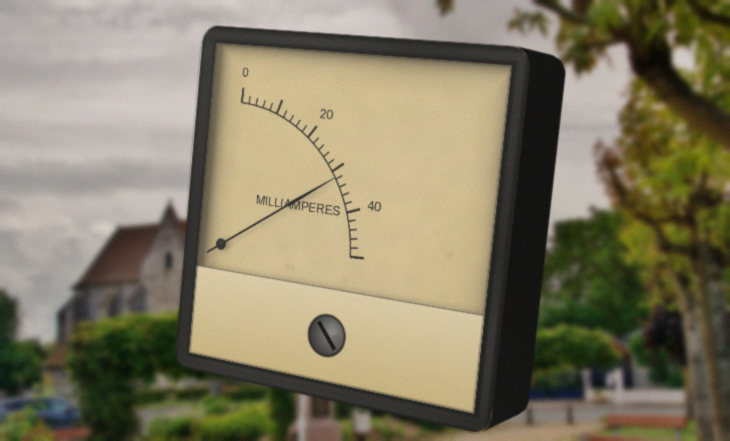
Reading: 32; mA
